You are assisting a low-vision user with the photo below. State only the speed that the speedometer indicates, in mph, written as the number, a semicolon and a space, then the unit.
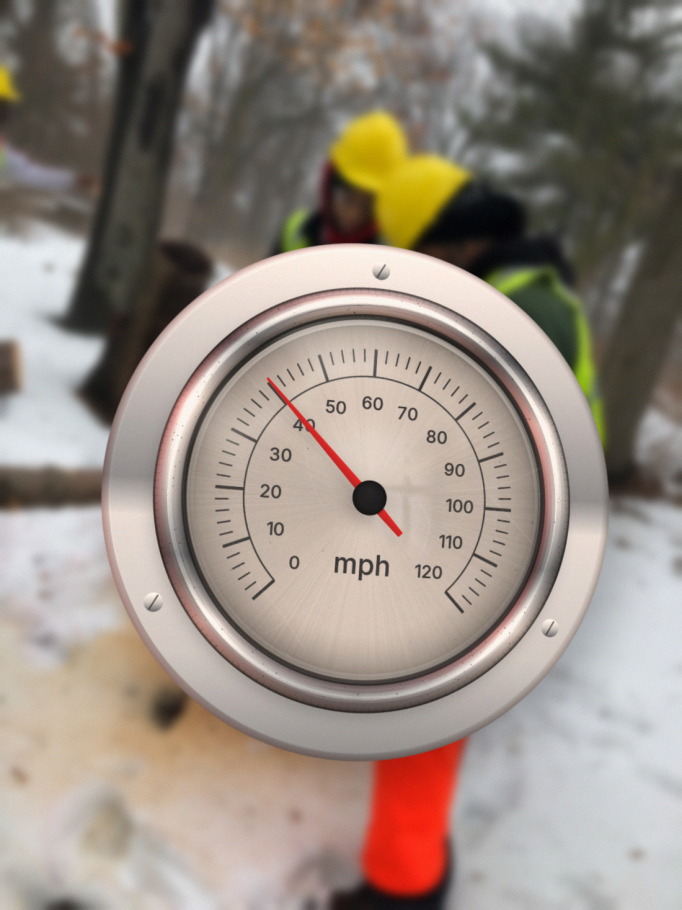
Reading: 40; mph
